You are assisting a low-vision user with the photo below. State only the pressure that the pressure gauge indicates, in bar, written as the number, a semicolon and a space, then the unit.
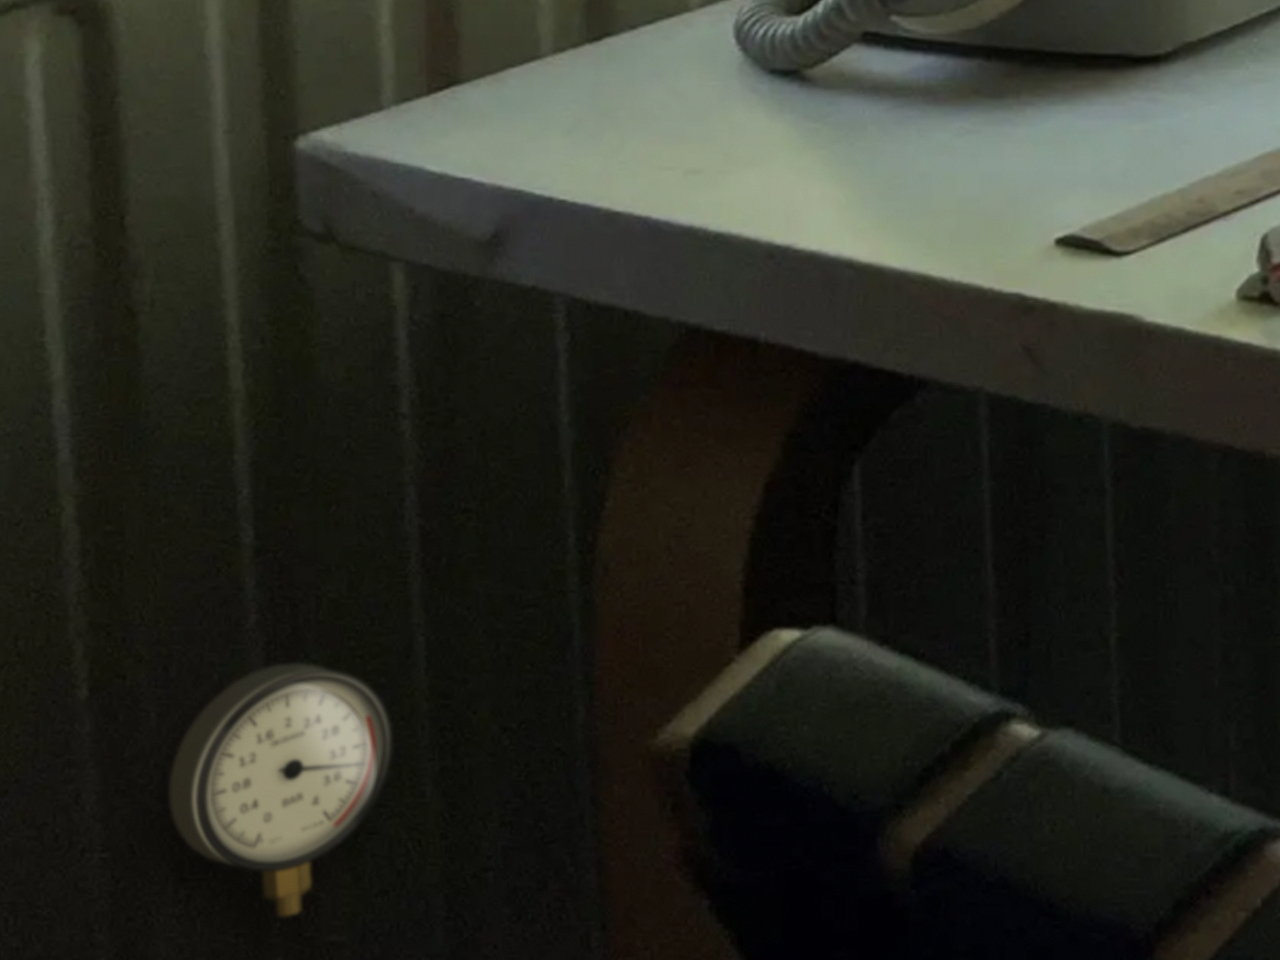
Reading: 3.4; bar
